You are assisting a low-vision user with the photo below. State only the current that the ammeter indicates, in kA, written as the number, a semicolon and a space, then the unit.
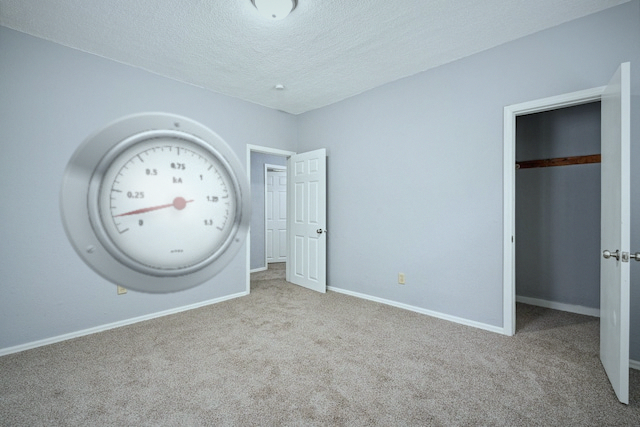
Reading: 0.1; kA
